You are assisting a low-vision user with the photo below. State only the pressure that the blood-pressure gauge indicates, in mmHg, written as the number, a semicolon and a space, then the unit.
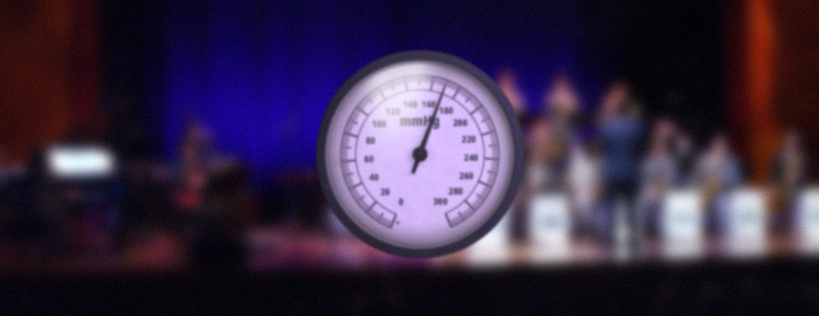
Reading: 170; mmHg
